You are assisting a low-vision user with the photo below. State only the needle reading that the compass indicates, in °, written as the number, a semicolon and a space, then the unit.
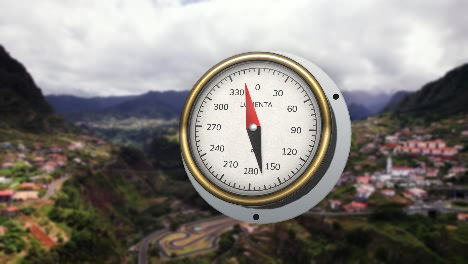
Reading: 345; °
